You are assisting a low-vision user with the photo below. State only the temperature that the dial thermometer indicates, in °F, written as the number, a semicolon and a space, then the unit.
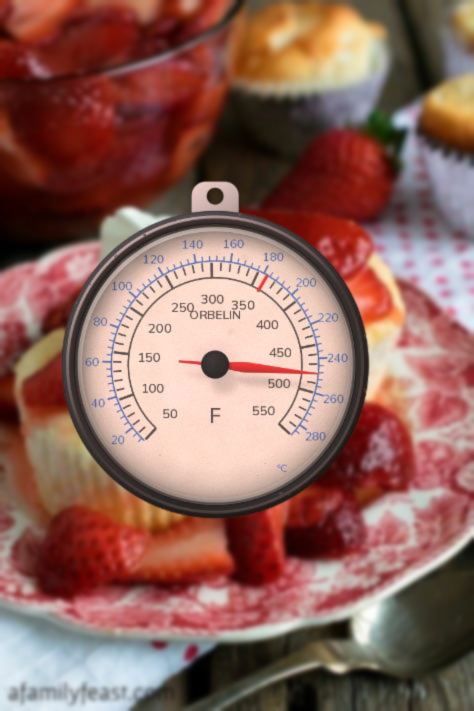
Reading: 480; °F
